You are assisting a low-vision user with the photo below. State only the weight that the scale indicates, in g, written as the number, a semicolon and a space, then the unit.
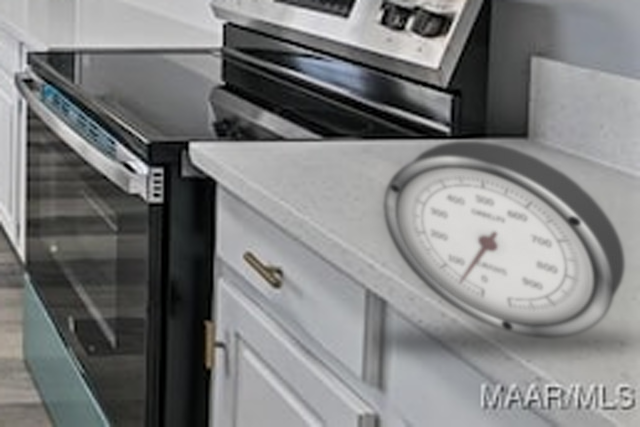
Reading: 50; g
